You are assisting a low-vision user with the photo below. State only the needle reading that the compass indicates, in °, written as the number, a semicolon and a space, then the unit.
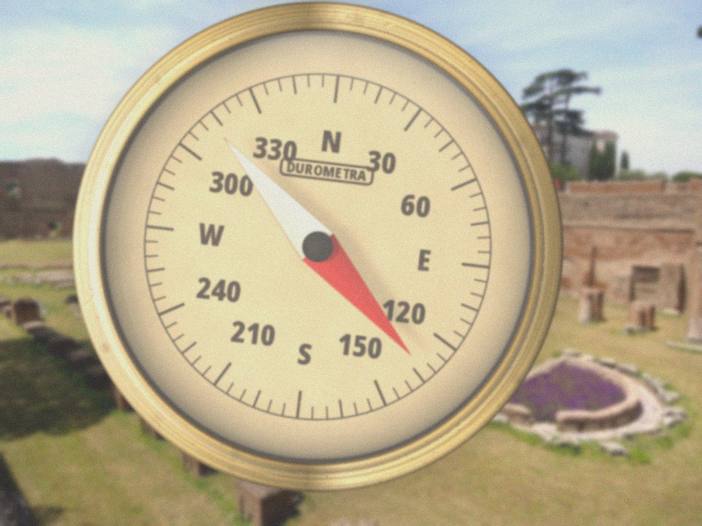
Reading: 132.5; °
